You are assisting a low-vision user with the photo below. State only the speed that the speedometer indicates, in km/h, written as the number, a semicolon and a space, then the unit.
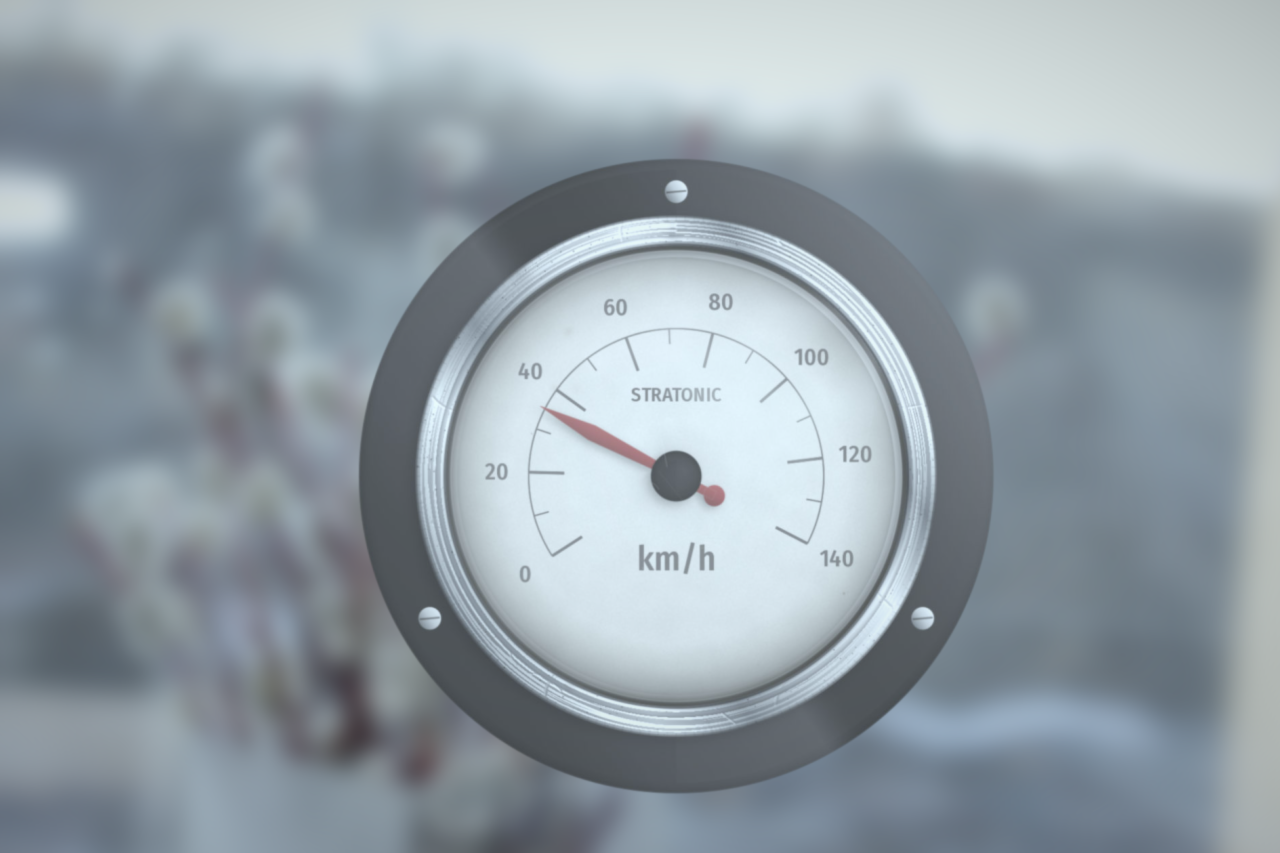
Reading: 35; km/h
